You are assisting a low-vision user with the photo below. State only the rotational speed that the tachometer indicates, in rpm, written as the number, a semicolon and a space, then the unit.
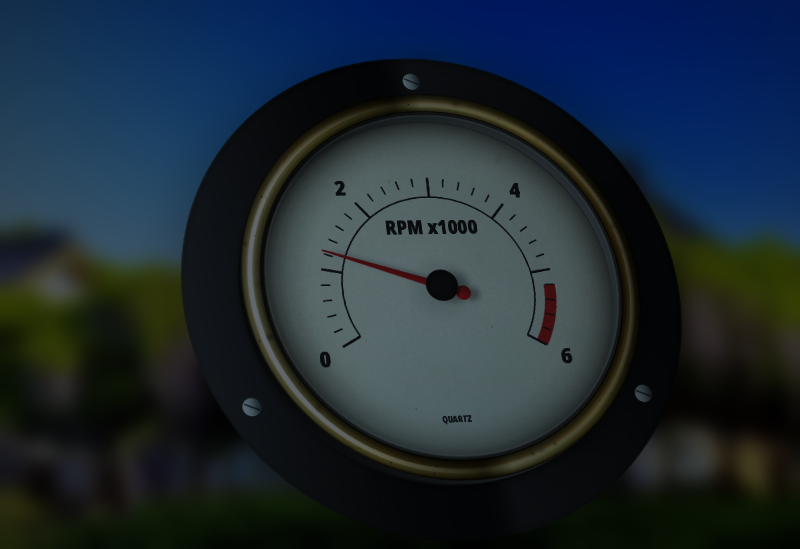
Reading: 1200; rpm
